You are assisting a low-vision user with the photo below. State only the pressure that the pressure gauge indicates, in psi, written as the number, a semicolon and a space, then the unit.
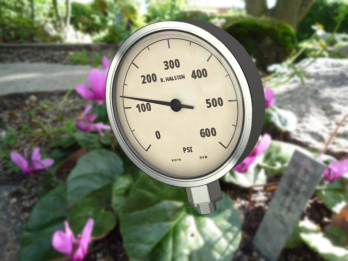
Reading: 125; psi
